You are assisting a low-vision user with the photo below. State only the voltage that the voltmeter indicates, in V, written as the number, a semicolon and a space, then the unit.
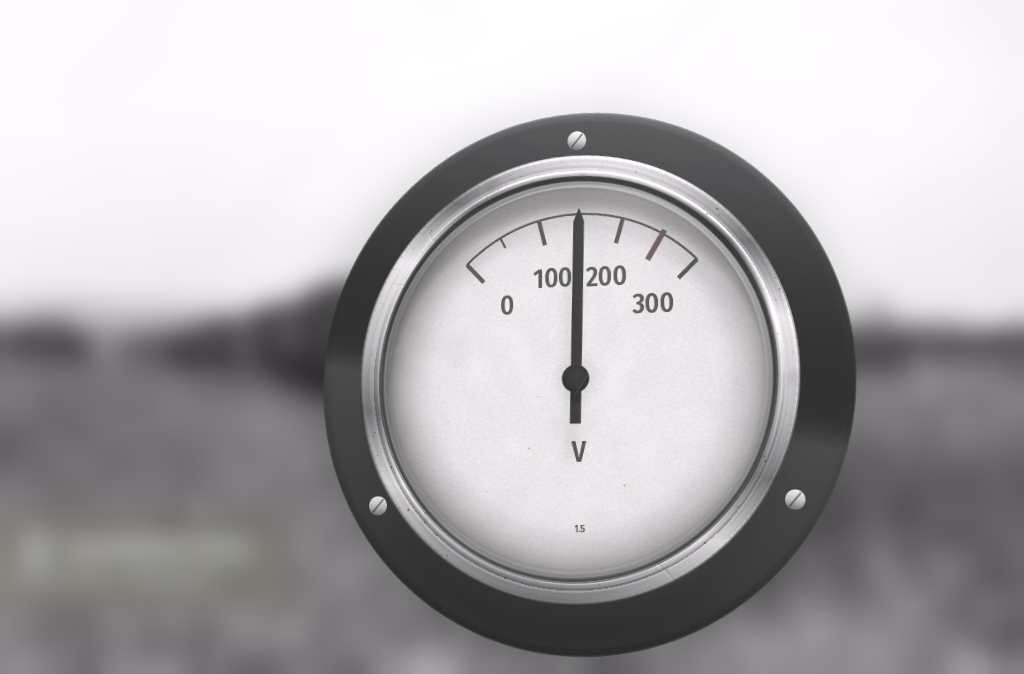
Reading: 150; V
